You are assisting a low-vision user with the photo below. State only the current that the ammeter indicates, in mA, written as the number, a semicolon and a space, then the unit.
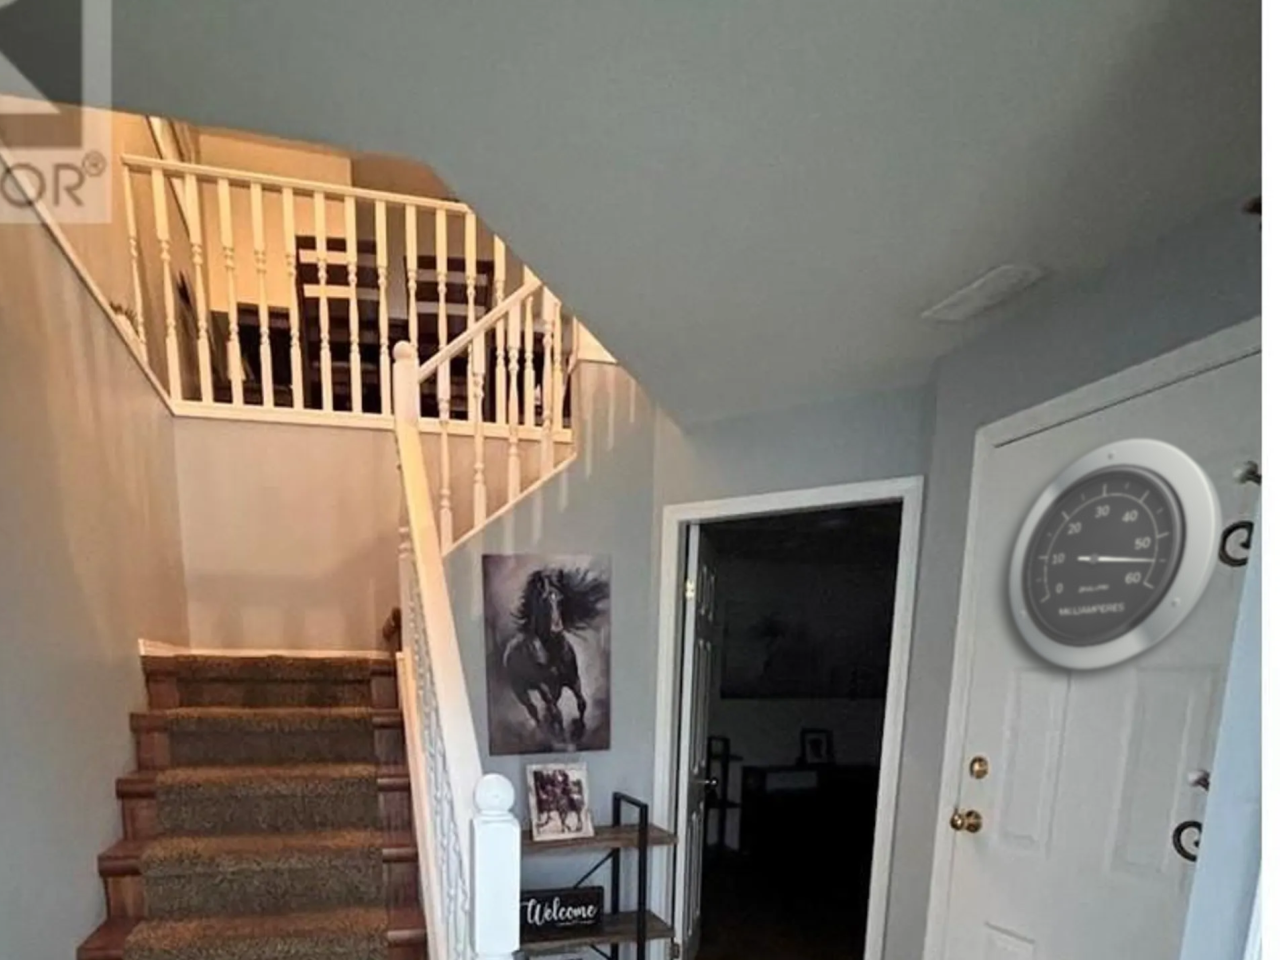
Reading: 55; mA
